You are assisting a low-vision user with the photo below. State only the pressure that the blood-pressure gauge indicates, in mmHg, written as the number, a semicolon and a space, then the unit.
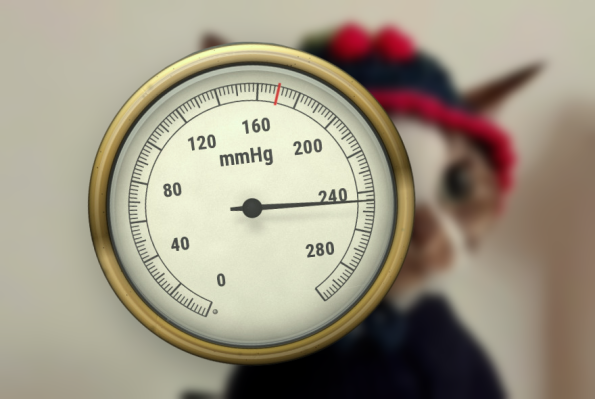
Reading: 244; mmHg
